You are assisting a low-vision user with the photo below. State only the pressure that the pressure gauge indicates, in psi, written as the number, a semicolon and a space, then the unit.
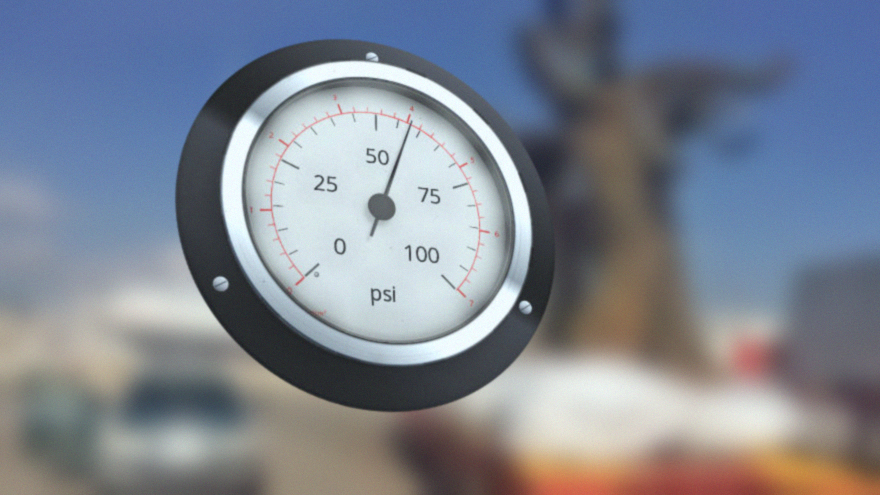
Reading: 57.5; psi
